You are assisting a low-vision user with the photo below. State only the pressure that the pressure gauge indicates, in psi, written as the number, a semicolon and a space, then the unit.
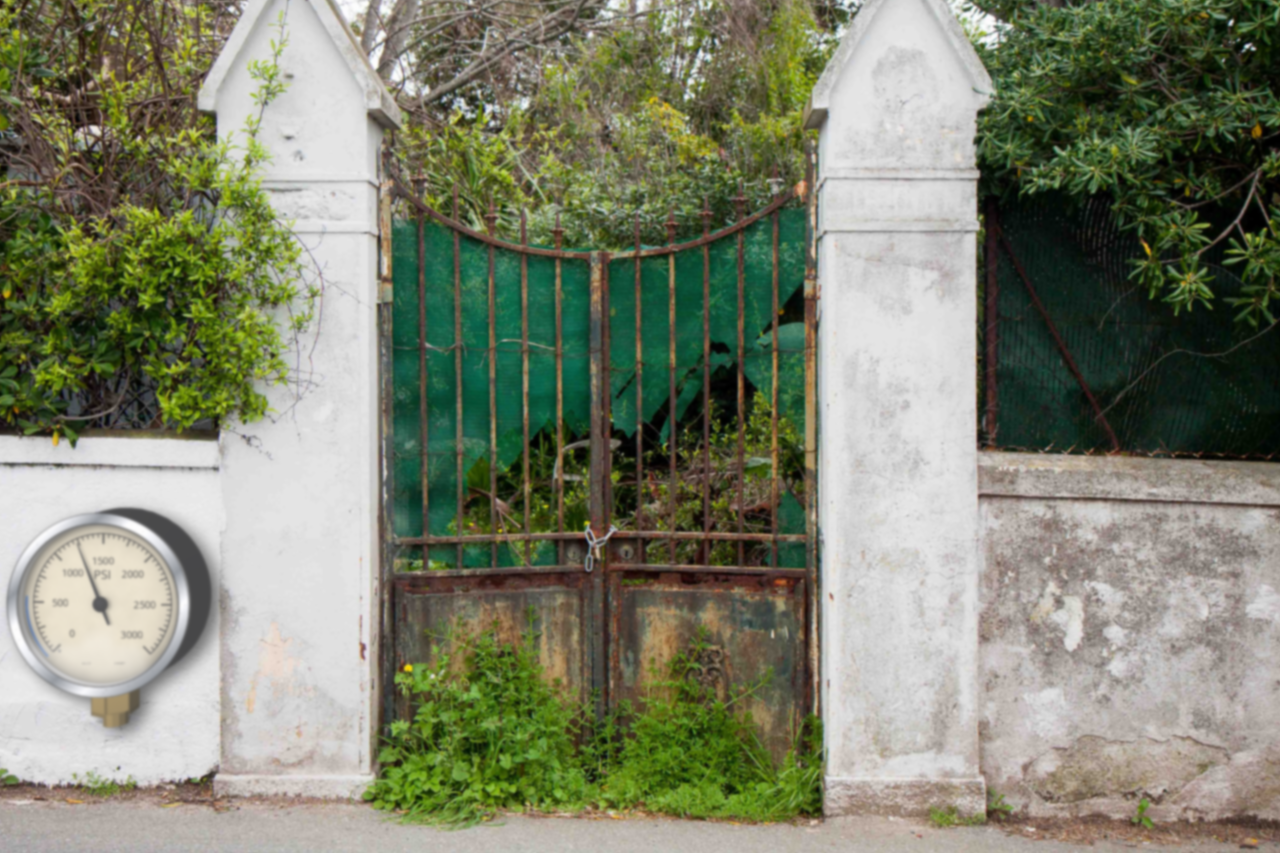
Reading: 1250; psi
